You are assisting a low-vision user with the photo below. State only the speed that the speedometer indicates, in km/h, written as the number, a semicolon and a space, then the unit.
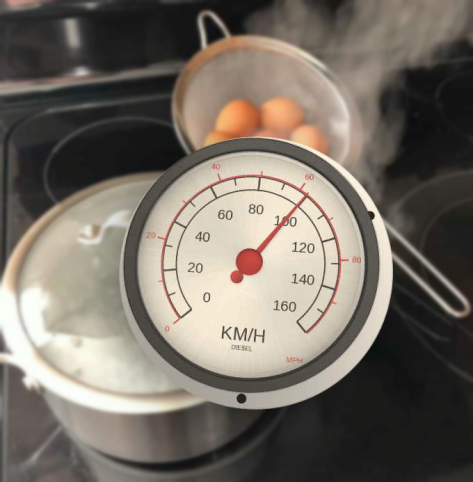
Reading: 100; km/h
